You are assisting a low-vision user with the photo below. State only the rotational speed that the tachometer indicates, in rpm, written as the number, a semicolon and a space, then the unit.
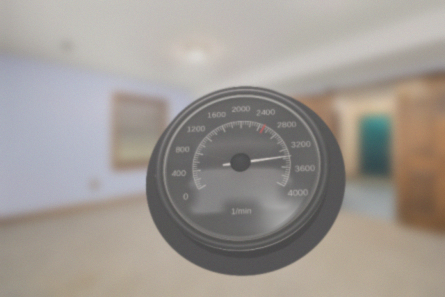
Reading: 3400; rpm
